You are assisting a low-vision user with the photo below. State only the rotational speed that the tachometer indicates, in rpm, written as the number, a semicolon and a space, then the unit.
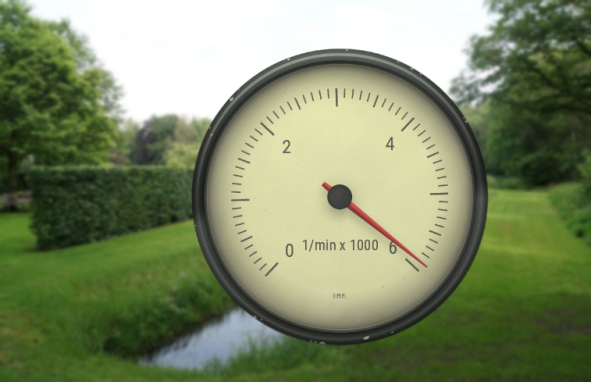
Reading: 5900; rpm
